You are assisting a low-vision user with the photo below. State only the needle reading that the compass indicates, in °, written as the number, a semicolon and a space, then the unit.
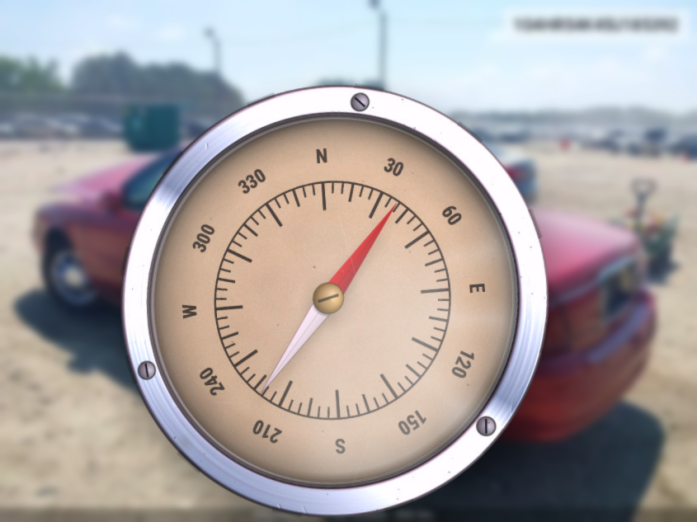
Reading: 40; °
